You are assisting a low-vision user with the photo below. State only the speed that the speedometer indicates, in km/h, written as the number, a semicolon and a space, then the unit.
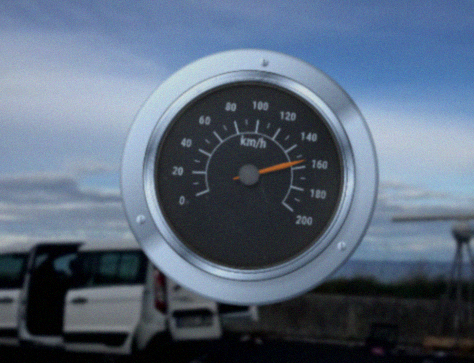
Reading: 155; km/h
